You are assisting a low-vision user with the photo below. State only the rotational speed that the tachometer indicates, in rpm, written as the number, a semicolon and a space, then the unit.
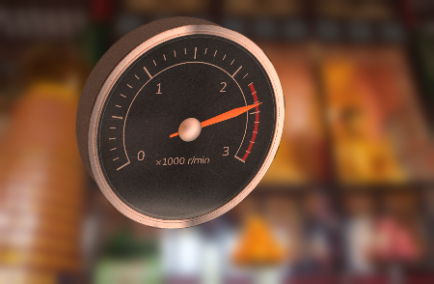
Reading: 2400; rpm
